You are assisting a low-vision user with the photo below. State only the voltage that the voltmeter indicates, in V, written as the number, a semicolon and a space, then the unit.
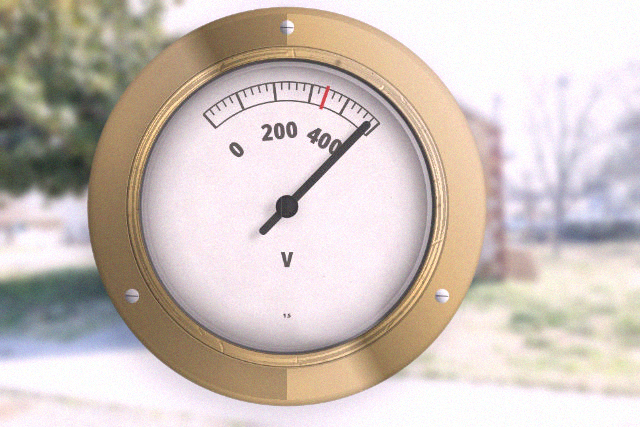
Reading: 480; V
